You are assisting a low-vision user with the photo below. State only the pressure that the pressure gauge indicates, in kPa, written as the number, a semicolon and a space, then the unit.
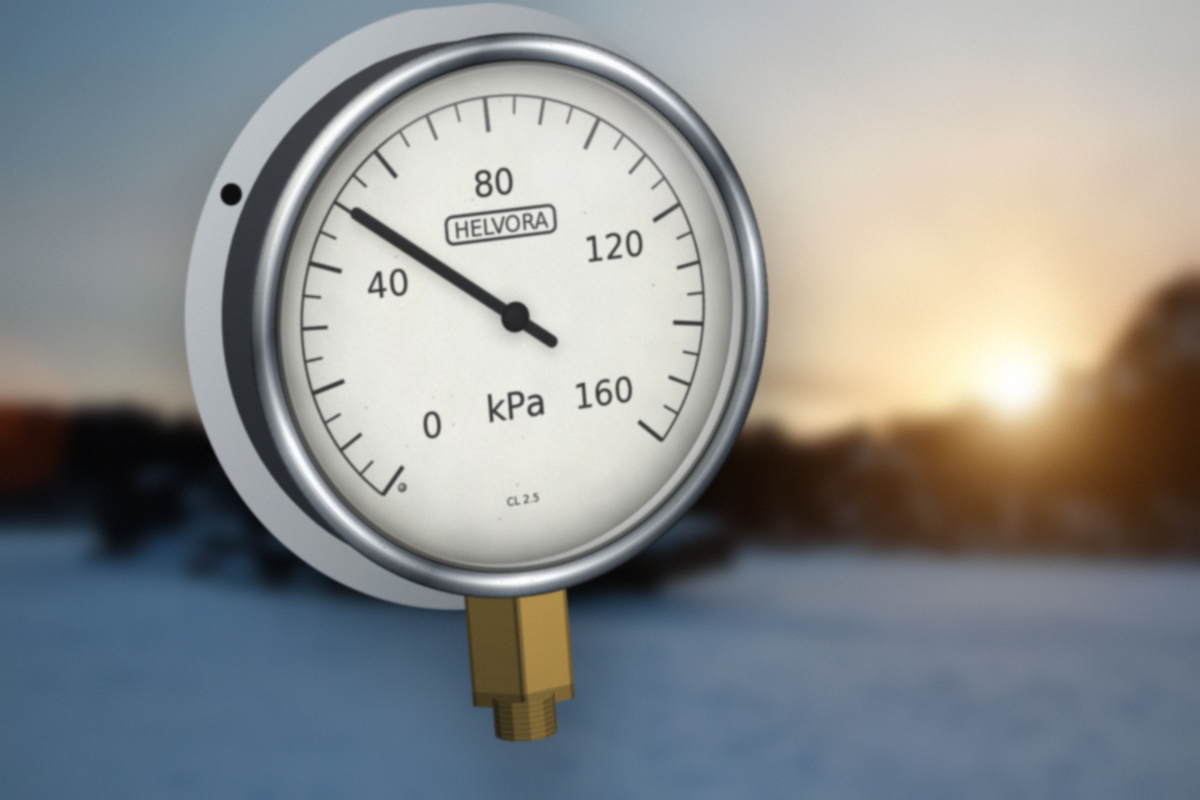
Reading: 50; kPa
